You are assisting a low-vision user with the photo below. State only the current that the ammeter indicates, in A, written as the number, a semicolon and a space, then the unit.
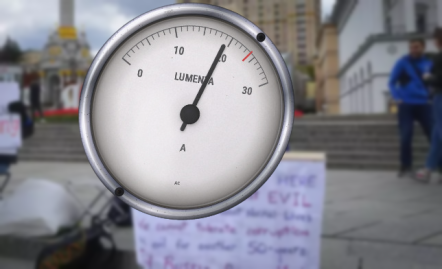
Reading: 19; A
